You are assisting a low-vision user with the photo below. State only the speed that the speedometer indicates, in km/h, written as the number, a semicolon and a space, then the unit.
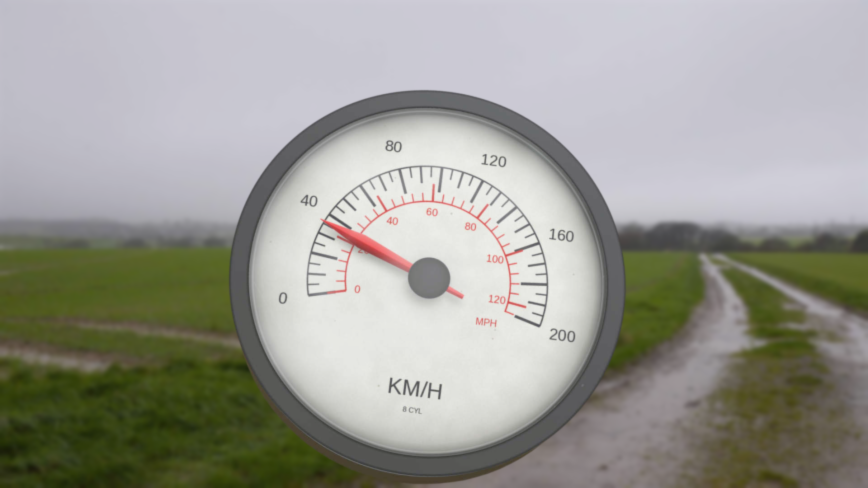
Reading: 35; km/h
